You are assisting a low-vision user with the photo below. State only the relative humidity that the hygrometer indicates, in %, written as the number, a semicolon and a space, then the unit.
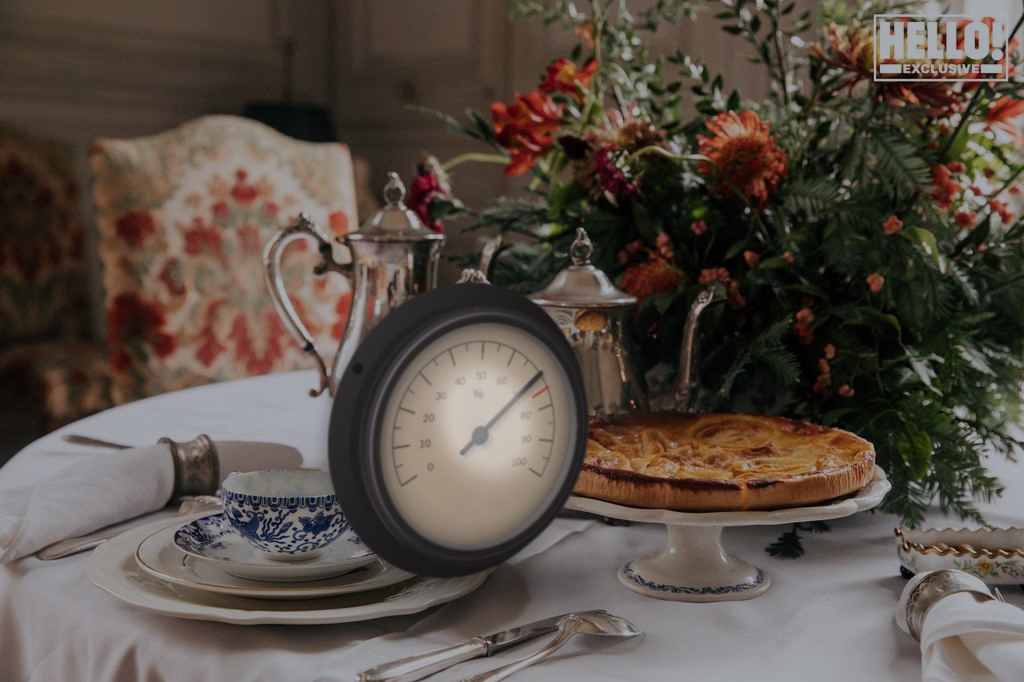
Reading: 70; %
